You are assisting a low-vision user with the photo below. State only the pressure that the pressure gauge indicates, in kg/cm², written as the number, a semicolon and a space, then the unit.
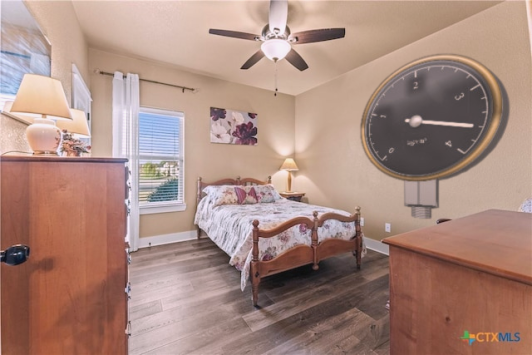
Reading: 3.6; kg/cm²
